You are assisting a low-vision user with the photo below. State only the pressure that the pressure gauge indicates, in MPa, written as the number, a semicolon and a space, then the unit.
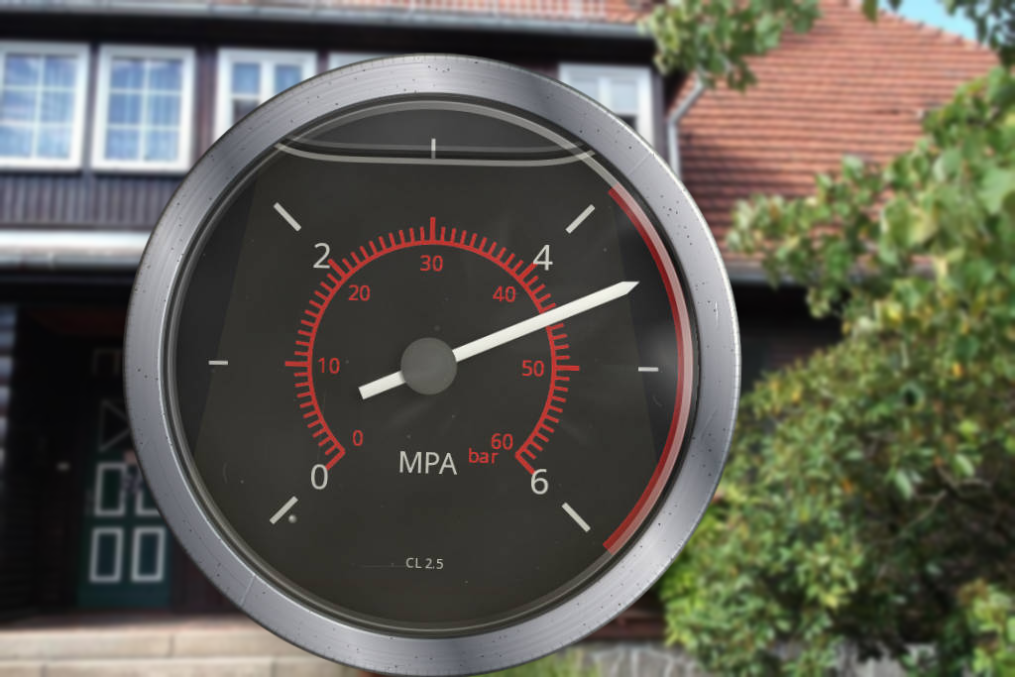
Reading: 4.5; MPa
